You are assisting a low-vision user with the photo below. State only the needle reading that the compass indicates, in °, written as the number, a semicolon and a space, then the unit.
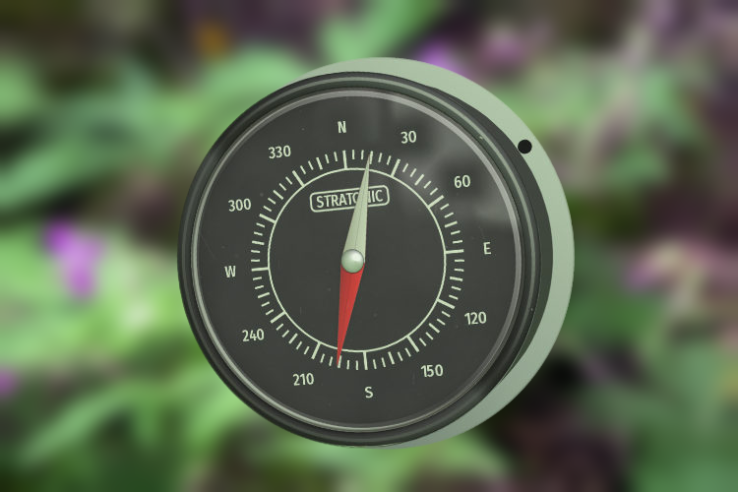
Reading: 195; °
